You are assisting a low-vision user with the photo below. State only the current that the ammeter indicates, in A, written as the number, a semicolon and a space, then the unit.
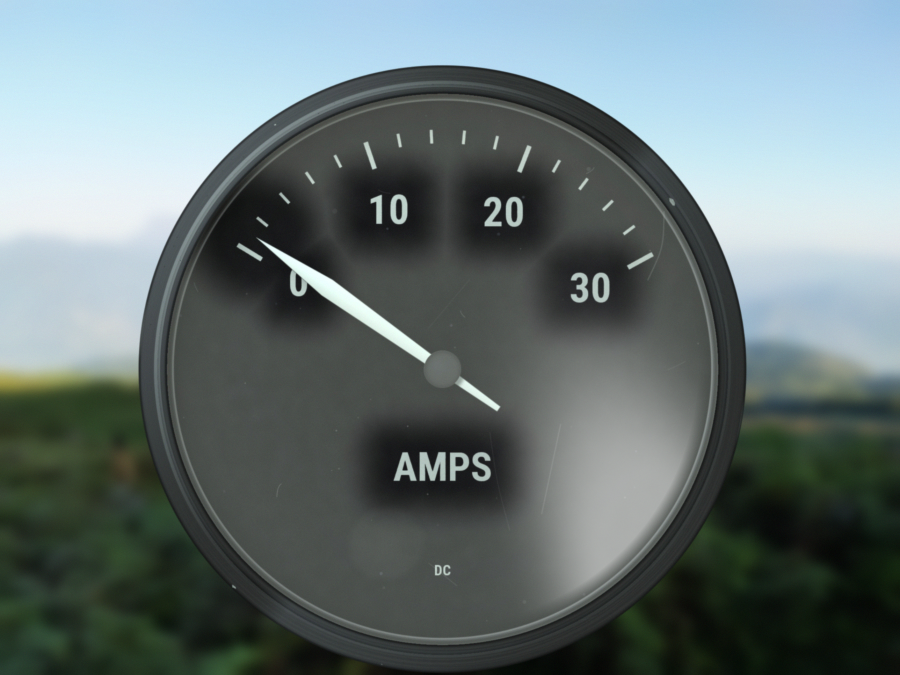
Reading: 1; A
